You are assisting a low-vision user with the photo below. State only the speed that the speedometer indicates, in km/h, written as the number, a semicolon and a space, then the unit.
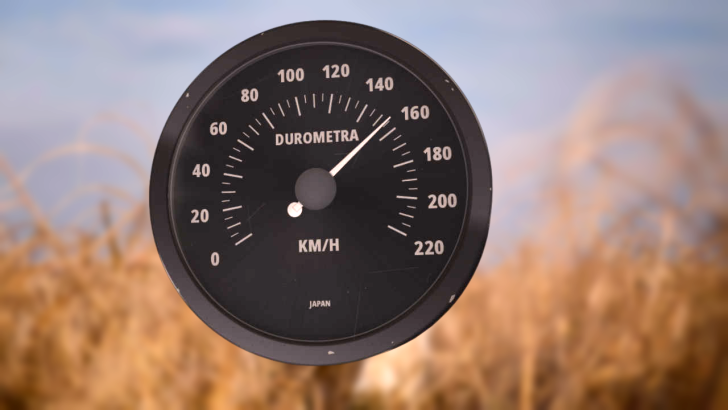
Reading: 155; km/h
